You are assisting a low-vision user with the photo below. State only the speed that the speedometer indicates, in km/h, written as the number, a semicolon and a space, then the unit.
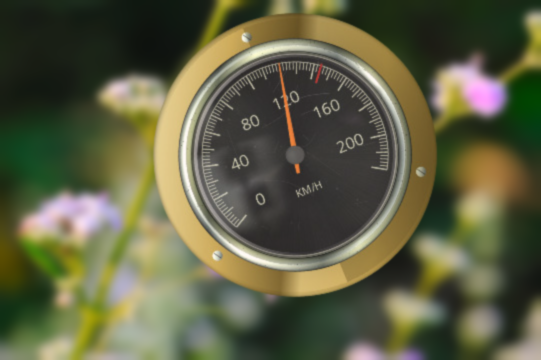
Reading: 120; km/h
